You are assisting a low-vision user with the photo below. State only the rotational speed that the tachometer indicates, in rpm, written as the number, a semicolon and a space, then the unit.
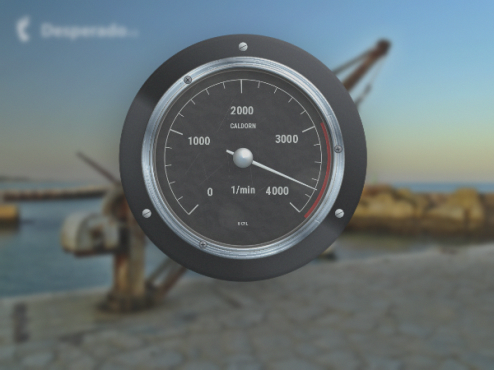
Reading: 3700; rpm
